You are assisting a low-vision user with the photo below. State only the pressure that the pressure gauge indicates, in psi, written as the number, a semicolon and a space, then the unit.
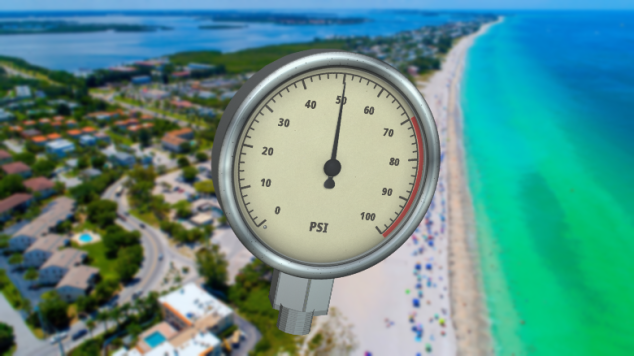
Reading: 50; psi
